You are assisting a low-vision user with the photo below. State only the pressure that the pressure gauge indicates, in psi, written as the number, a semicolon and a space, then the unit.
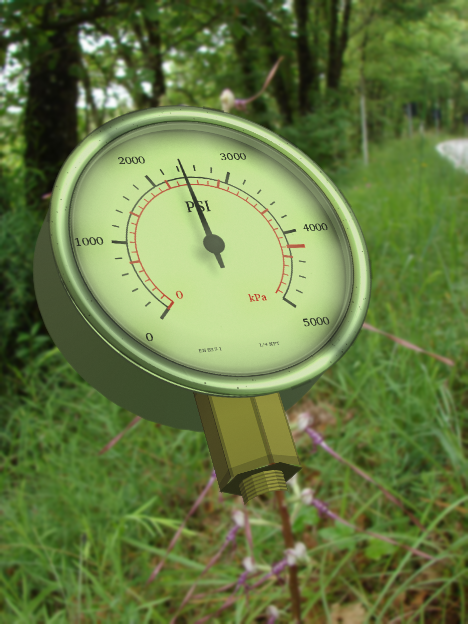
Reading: 2400; psi
